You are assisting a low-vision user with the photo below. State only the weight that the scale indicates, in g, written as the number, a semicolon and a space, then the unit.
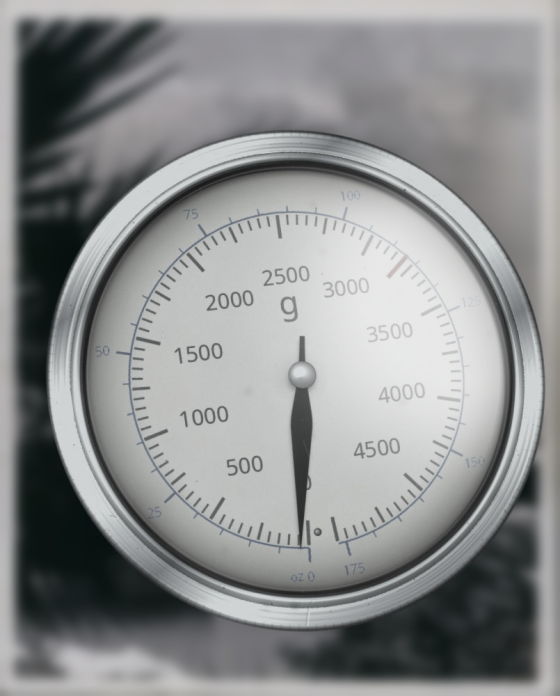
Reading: 50; g
